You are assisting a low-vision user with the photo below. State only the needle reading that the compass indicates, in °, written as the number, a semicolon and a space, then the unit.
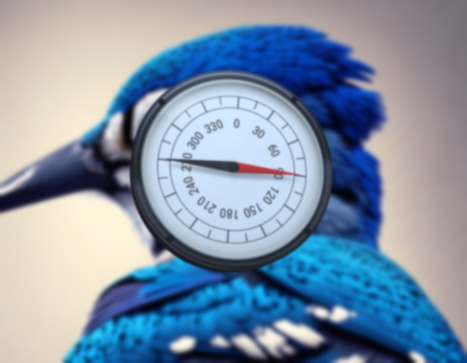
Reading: 90; °
